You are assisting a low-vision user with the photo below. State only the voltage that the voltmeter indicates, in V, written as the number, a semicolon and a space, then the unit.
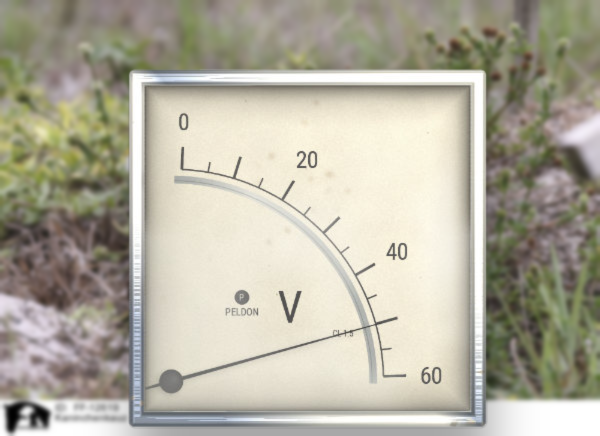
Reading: 50; V
